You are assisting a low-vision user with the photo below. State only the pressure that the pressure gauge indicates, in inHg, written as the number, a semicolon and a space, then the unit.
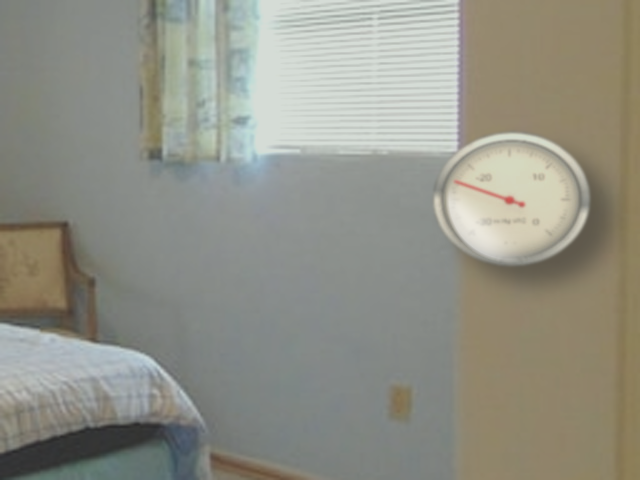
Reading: -22.5; inHg
